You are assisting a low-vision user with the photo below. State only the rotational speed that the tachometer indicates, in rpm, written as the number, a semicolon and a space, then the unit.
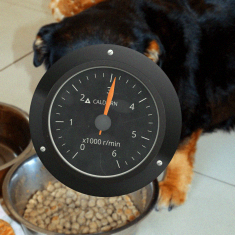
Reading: 3100; rpm
